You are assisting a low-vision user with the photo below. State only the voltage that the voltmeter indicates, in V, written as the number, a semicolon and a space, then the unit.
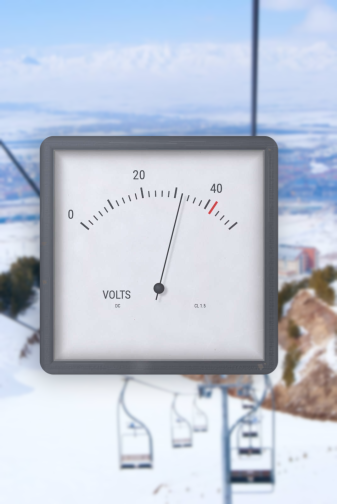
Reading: 32; V
